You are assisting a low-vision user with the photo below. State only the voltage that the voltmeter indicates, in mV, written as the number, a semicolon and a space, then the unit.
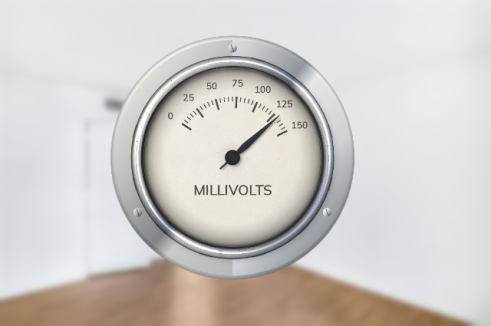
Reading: 130; mV
